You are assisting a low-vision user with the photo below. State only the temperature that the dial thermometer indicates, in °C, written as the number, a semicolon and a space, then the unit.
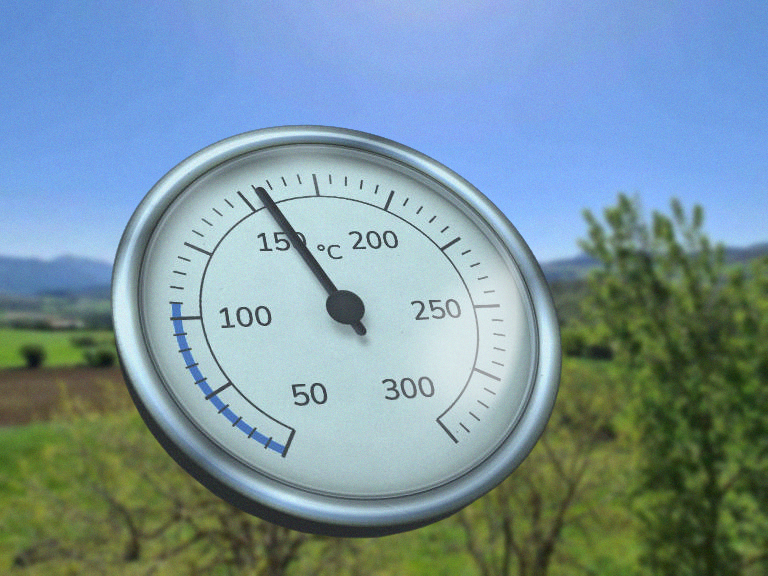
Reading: 155; °C
